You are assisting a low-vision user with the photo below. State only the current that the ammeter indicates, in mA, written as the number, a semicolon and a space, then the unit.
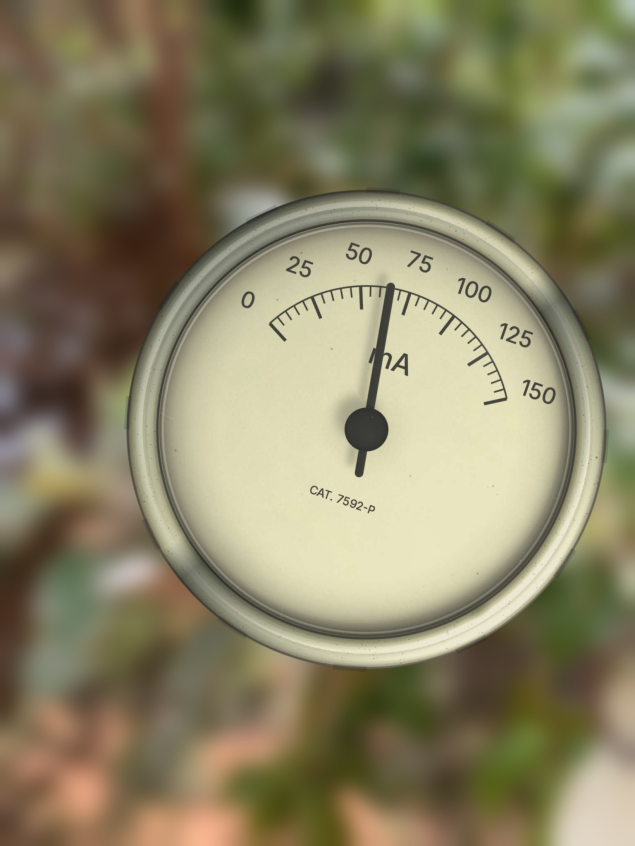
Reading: 65; mA
